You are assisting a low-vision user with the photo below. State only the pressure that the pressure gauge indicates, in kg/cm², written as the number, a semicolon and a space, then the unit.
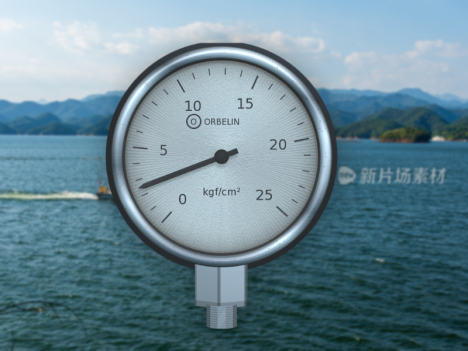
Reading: 2.5; kg/cm²
